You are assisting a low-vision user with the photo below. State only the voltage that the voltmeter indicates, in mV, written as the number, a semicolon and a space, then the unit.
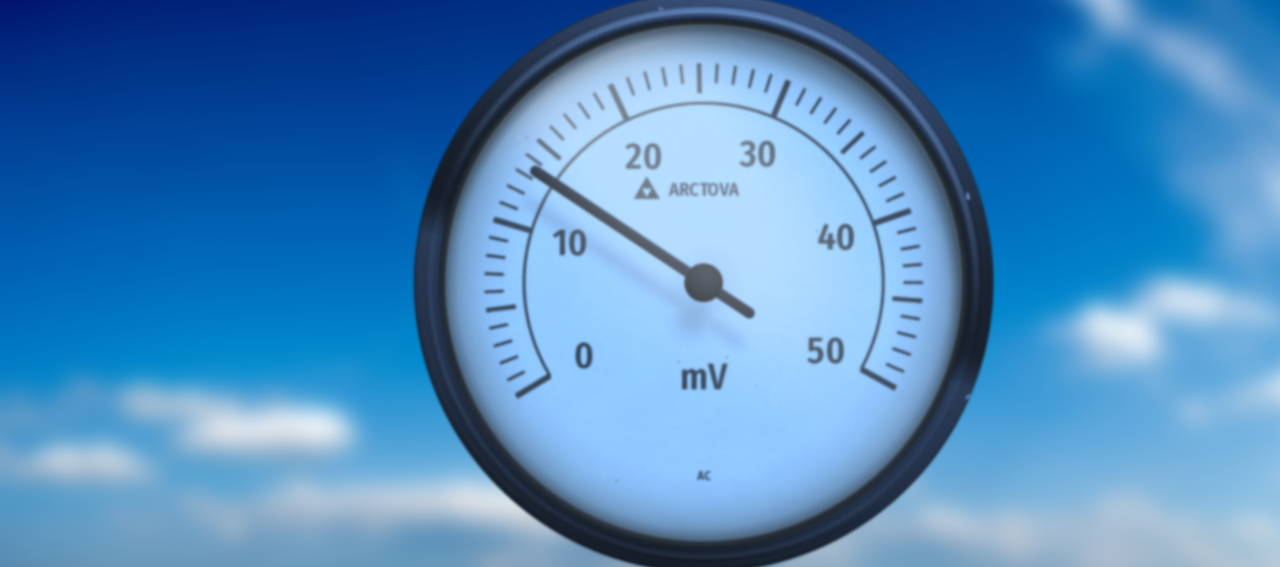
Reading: 13.5; mV
